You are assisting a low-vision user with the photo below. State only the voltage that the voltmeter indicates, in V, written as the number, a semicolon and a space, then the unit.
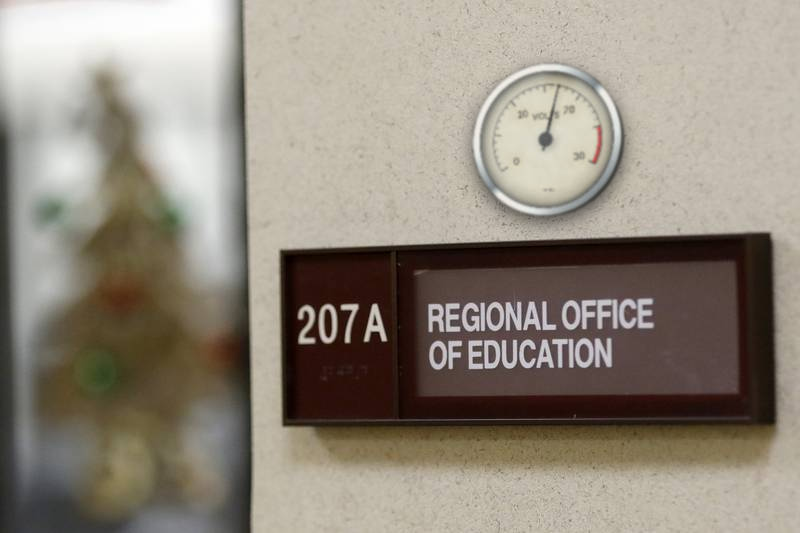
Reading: 17; V
